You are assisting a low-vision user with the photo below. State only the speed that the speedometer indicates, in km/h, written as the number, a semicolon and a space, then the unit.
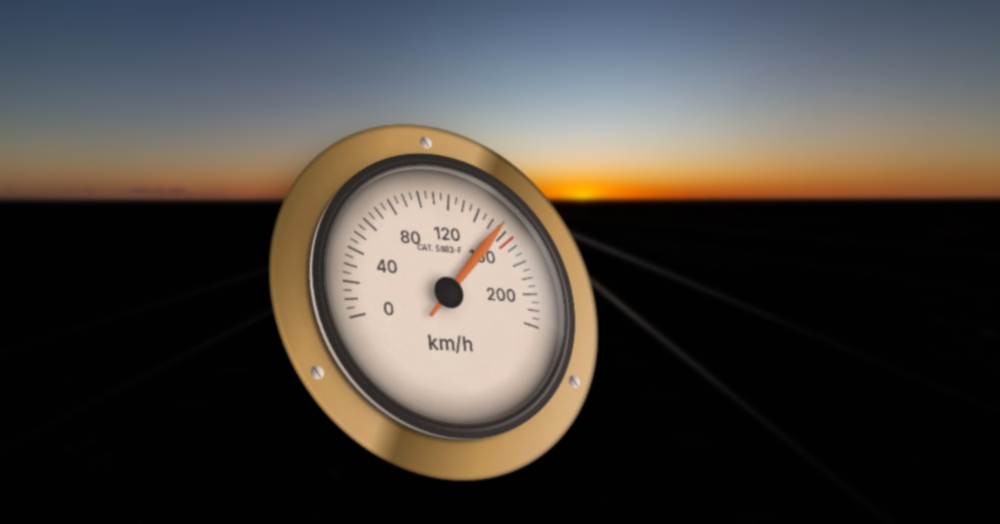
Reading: 155; km/h
